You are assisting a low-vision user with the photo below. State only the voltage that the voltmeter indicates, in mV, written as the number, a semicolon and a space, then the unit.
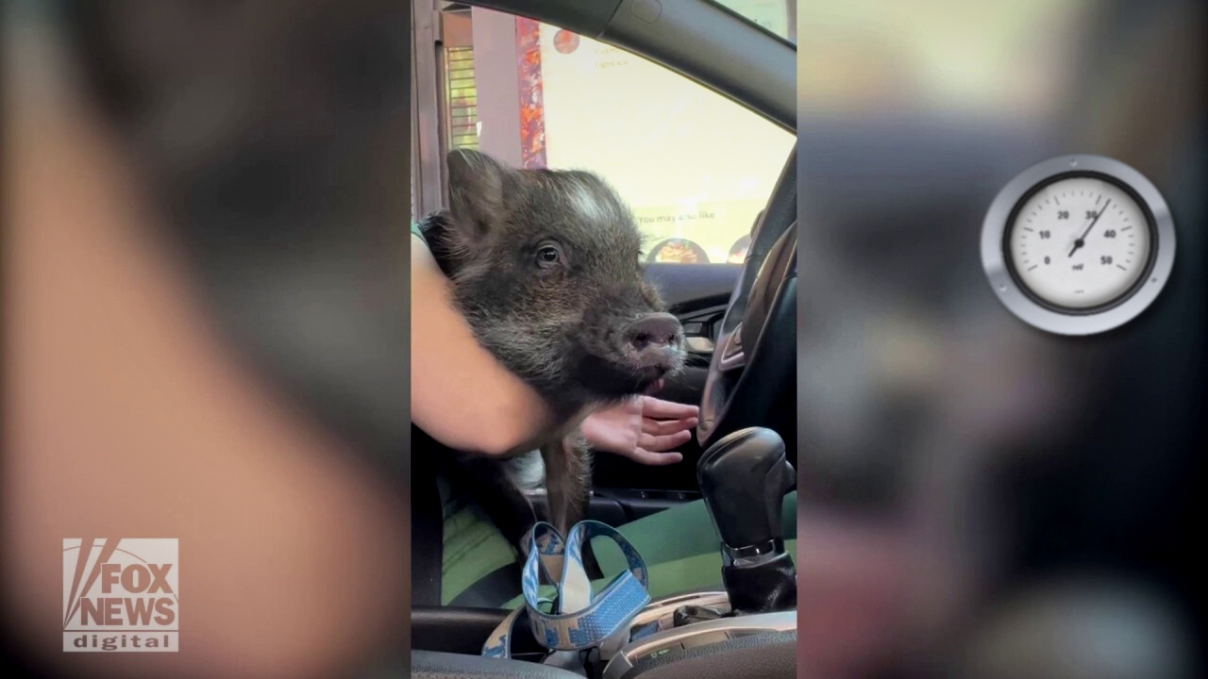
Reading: 32; mV
